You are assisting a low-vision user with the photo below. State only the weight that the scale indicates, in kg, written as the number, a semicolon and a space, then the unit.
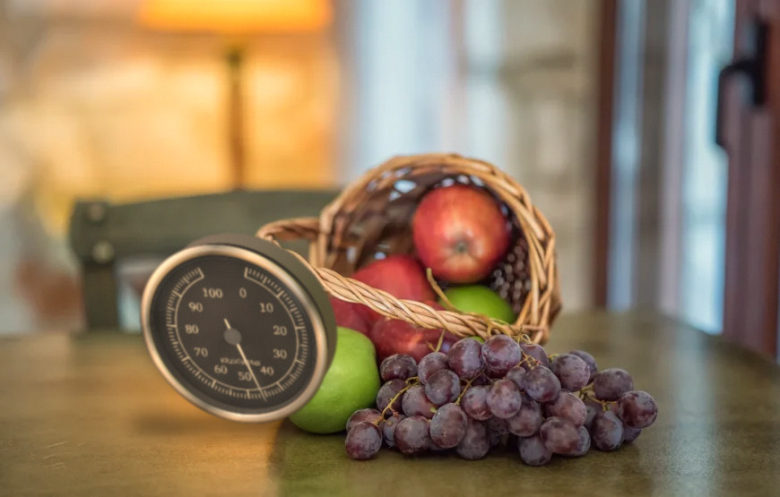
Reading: 45; kg
